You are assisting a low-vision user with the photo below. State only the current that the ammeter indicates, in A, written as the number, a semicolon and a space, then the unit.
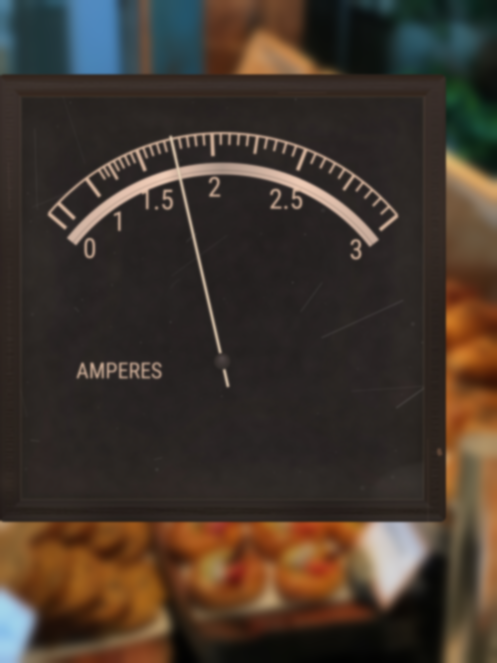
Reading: 1.75; A
